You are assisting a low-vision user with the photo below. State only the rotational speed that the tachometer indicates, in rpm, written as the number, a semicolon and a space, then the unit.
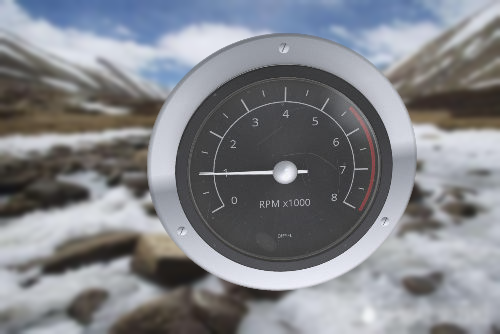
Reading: 1000; rpm
